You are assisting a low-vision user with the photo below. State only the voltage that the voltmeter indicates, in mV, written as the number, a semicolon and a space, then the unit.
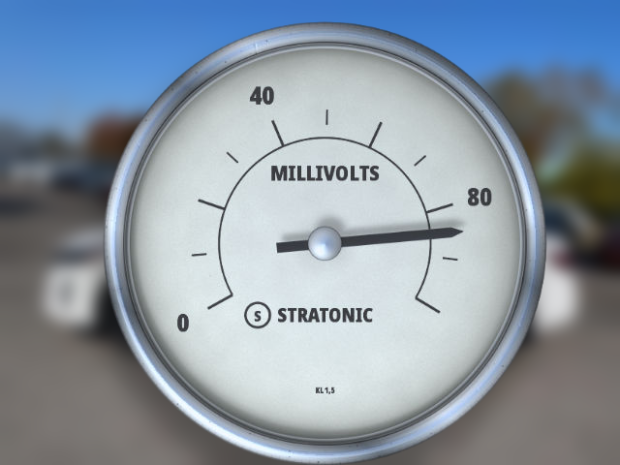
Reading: 85; mV
